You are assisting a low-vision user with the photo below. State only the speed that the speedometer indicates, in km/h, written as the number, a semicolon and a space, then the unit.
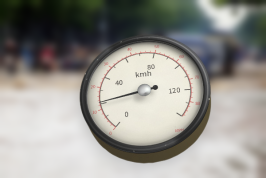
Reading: 20; km/h
